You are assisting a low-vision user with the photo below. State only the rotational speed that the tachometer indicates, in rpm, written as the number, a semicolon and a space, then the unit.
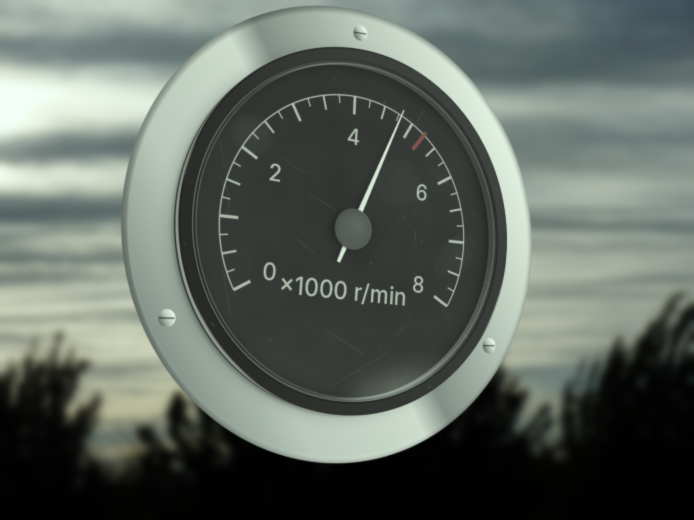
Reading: 4750; rpm
